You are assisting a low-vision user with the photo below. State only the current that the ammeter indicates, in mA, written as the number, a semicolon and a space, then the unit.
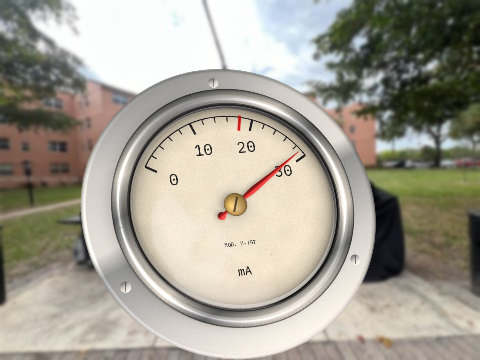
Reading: 29; mA
